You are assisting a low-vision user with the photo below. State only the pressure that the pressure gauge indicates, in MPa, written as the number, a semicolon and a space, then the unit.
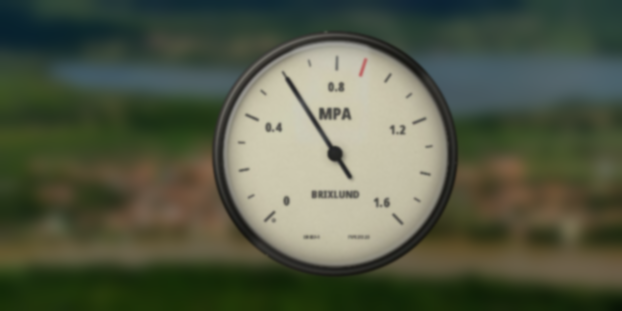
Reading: 0.6; MPa
